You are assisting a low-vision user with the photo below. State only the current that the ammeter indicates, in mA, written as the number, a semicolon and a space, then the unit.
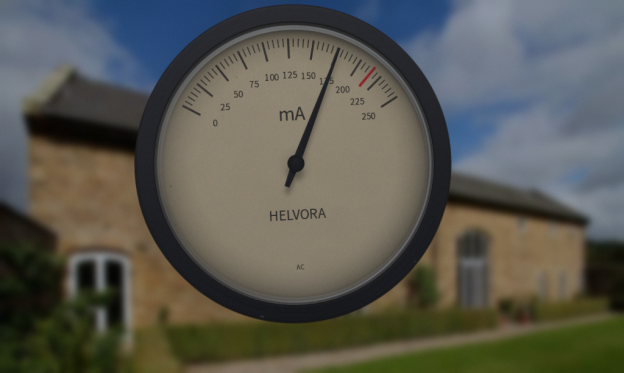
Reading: 175; mA
